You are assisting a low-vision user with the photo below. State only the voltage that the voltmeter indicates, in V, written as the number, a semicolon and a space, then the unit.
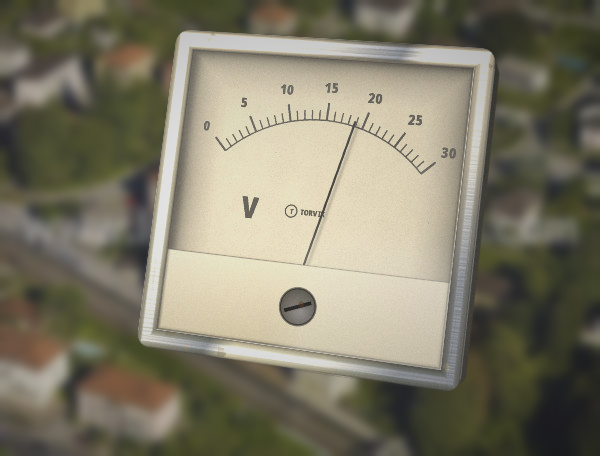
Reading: 19; V
